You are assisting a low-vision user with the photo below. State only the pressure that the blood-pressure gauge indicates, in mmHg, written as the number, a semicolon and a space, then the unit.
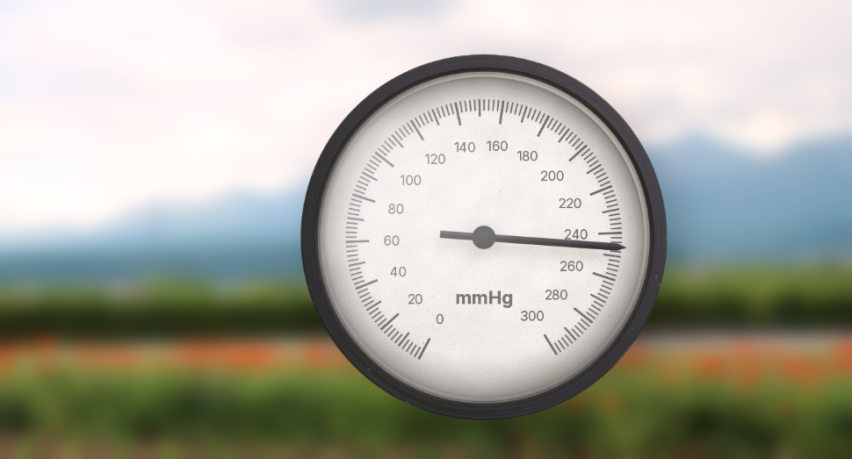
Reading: 246; mmHg
